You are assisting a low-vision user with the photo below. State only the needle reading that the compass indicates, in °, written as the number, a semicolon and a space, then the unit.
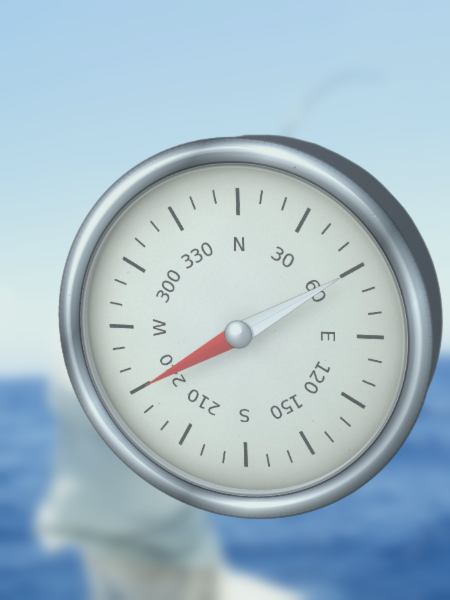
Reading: 240; °
